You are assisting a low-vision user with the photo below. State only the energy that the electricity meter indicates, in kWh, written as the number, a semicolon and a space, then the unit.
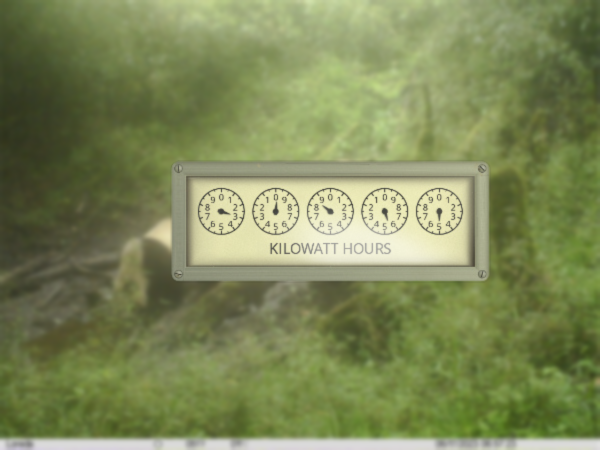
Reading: 29855; kWh
